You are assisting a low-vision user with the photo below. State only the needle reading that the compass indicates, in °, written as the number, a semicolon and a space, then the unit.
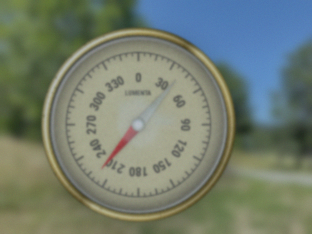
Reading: 220; °
